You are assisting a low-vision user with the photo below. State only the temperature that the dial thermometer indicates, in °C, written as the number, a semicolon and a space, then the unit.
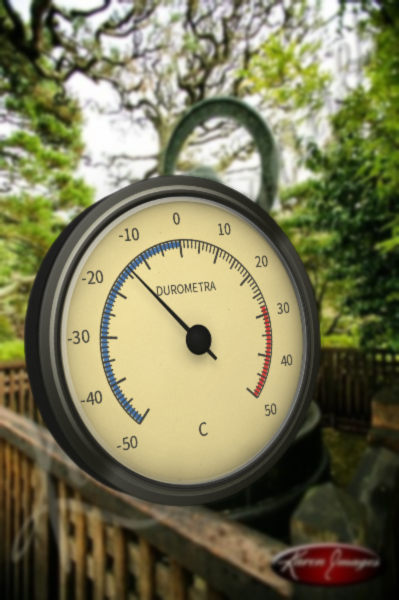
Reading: -15; °C
